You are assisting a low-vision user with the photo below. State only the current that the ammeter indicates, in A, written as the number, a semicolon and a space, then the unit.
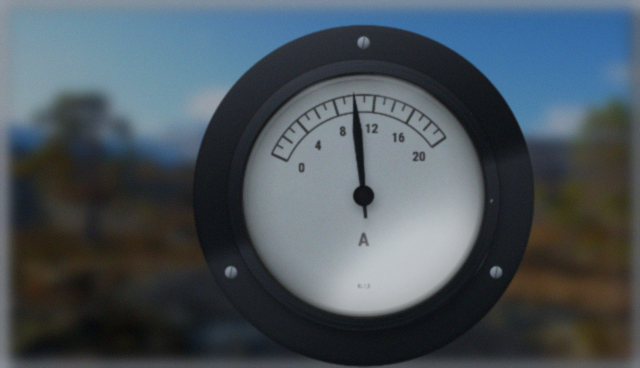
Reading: 10; A
